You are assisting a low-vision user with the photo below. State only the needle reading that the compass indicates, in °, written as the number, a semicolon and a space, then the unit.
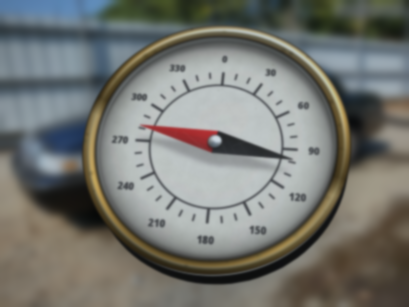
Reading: 280; °
